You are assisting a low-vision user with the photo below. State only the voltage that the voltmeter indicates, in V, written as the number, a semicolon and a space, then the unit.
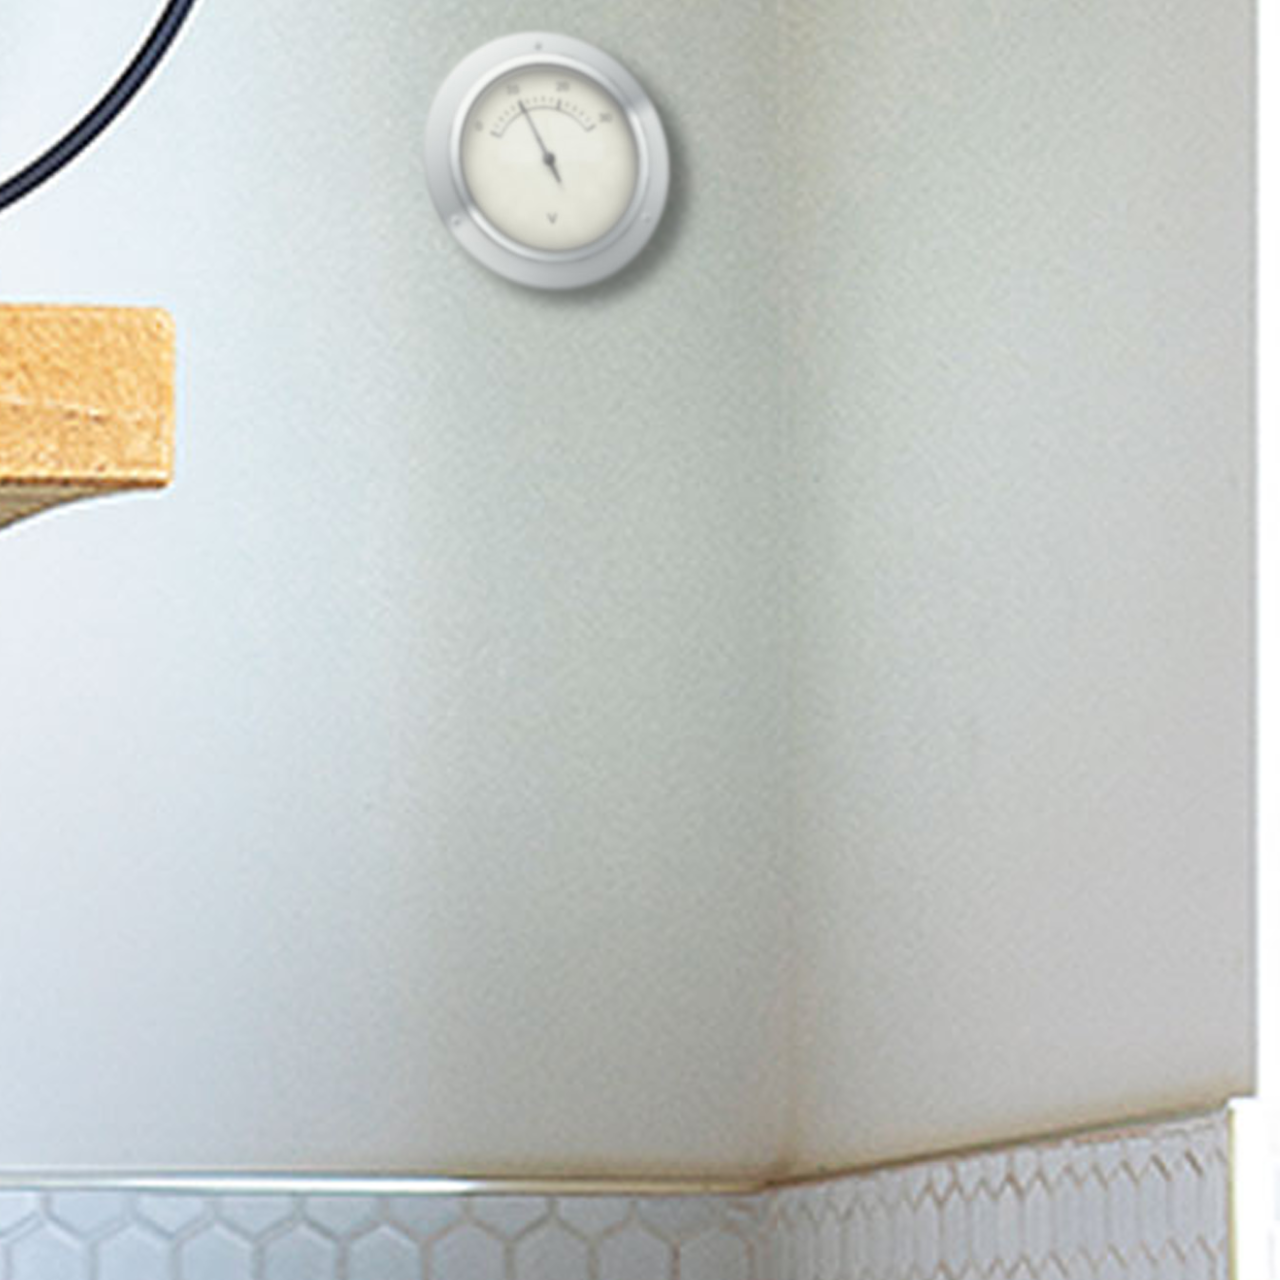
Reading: 10; V
